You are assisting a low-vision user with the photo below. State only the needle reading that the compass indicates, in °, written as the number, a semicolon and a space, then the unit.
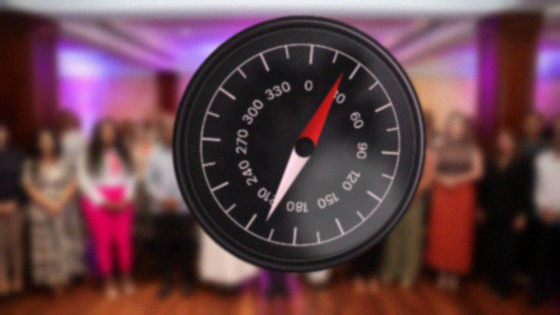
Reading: 22.5; °
